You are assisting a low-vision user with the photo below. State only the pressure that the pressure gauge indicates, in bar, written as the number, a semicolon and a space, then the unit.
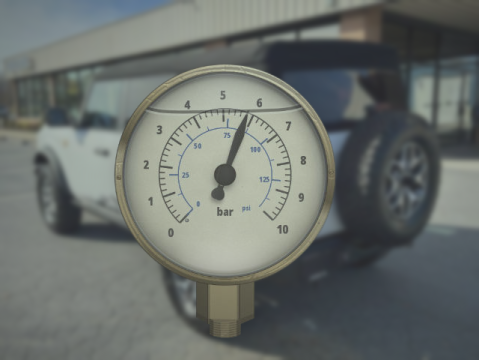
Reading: 5.8; bar
